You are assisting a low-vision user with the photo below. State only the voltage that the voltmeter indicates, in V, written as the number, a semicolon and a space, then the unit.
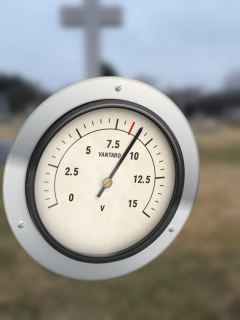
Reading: 9; V
